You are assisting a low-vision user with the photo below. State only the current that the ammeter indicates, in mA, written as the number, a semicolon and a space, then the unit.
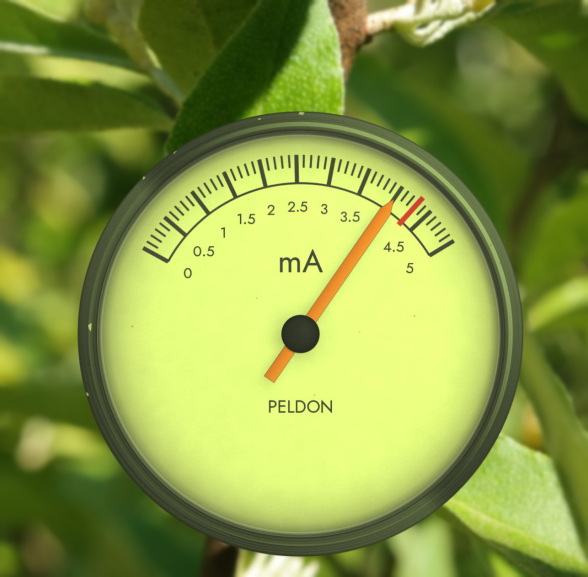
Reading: 4; mA
